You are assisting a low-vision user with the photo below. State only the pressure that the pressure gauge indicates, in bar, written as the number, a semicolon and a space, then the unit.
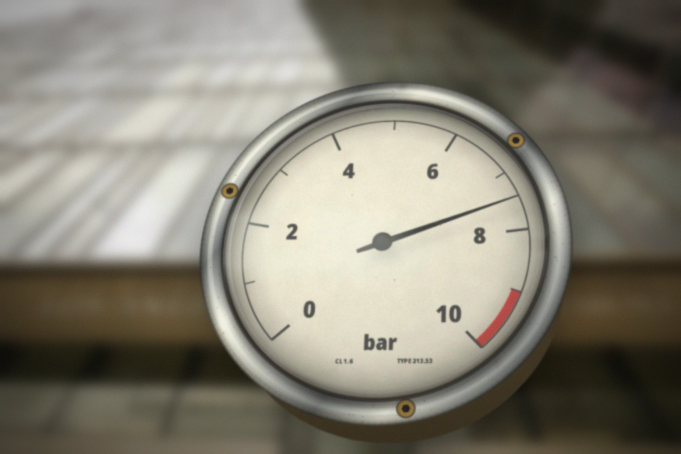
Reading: 7.5; bar
